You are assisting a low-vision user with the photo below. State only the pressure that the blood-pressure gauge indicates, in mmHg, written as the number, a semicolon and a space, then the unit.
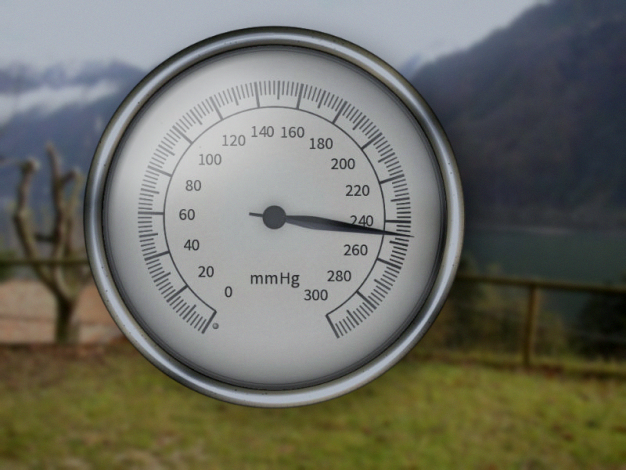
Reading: 246; mmHg
